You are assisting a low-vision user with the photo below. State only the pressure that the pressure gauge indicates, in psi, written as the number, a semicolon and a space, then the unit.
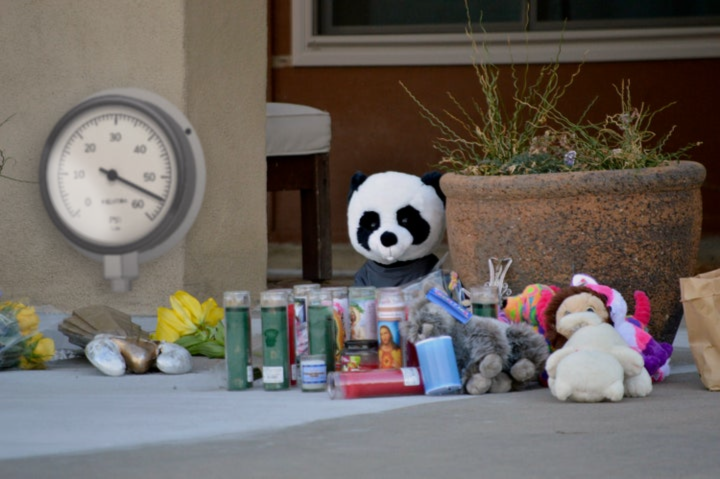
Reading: 55; psi
